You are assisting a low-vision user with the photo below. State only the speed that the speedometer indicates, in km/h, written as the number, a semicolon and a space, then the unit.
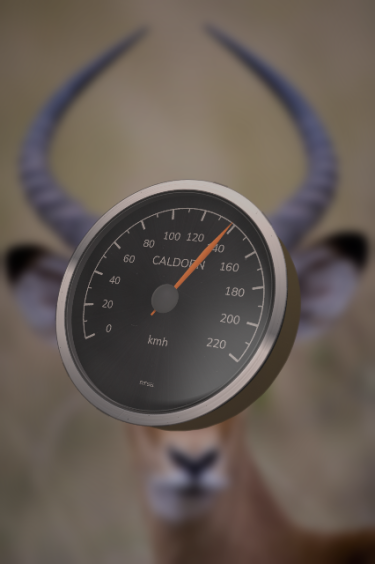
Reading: 140; km/h
